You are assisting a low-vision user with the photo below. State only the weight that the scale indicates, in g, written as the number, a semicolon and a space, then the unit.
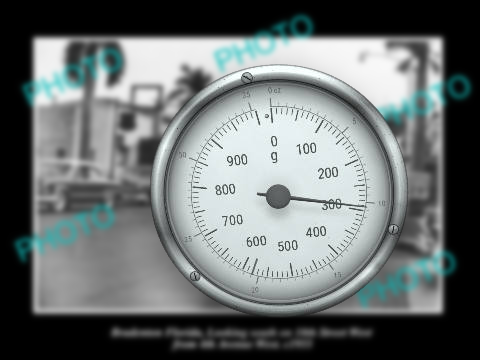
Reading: 290; g
